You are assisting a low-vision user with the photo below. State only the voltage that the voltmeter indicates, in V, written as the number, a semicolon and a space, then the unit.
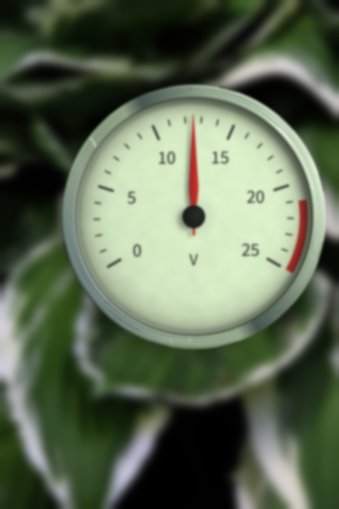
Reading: 12.5; V
